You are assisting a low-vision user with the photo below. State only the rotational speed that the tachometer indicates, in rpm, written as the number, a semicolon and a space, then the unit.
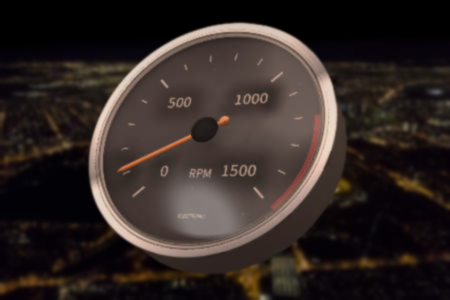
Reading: 100; rpm
